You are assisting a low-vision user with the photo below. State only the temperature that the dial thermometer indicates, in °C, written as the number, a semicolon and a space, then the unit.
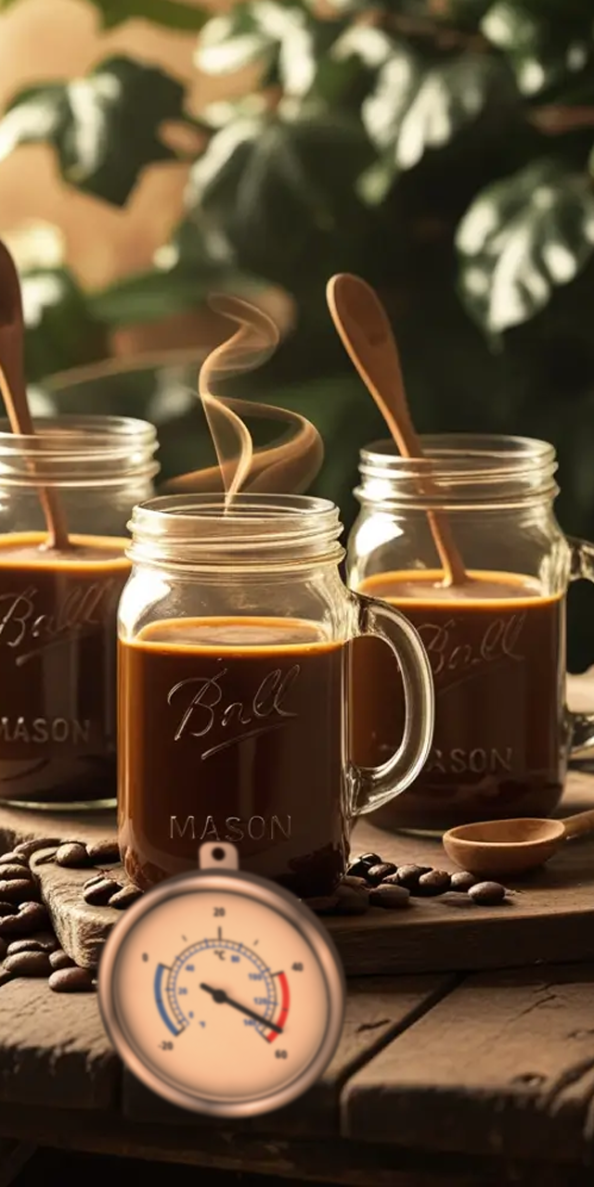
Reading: 55; °C
